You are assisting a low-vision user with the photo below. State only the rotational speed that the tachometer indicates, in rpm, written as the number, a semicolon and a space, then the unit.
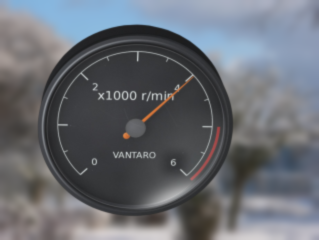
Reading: 4000; rpm
